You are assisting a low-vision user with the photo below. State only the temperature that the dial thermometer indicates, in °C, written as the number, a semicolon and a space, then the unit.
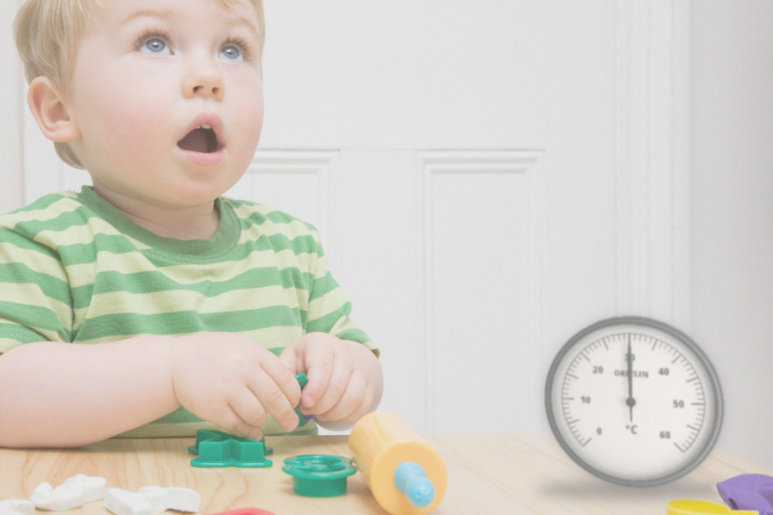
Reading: 30; °C
